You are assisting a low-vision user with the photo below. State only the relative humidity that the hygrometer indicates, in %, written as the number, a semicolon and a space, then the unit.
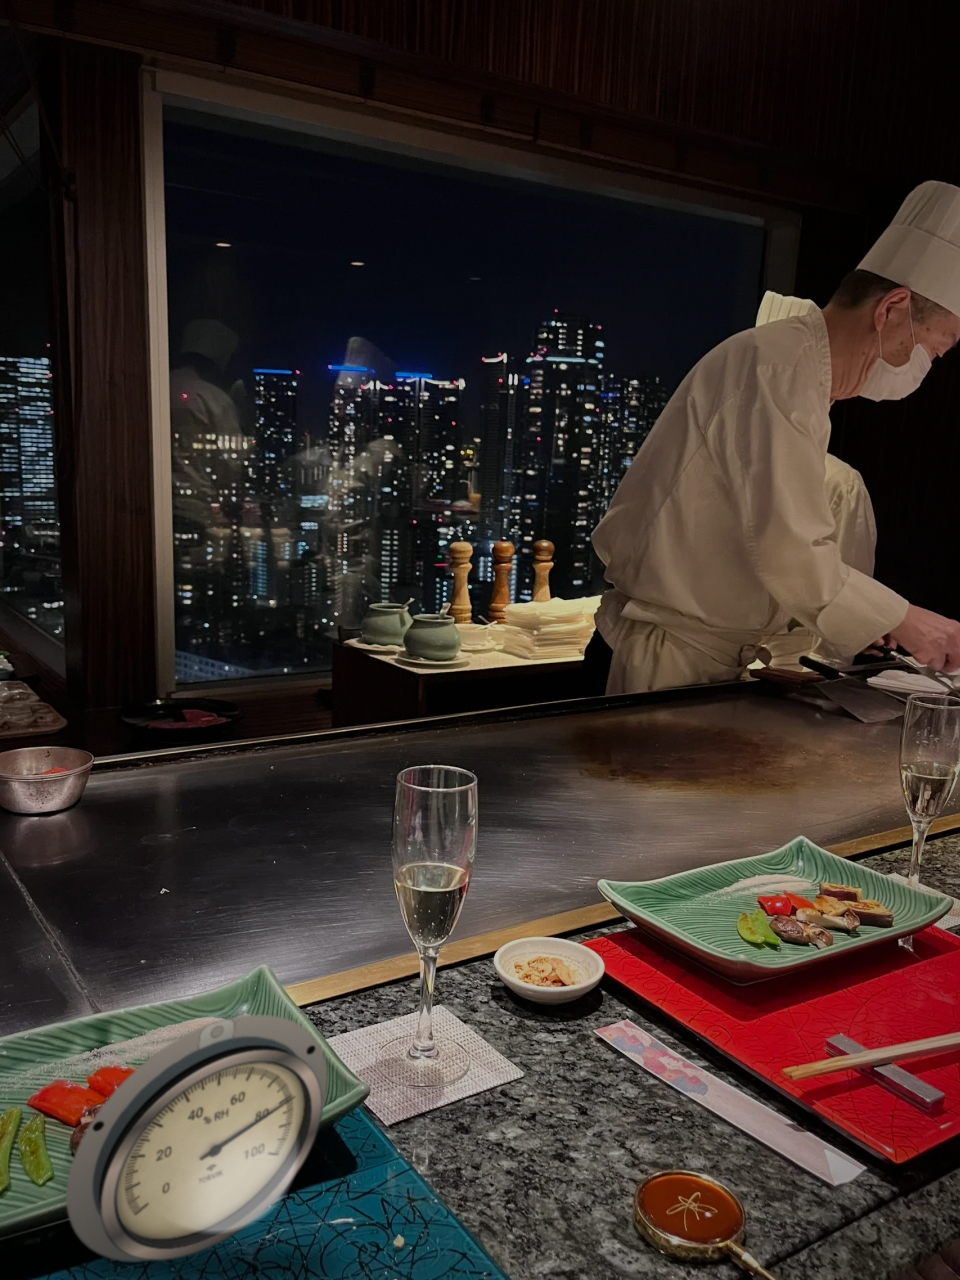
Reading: 80; %
